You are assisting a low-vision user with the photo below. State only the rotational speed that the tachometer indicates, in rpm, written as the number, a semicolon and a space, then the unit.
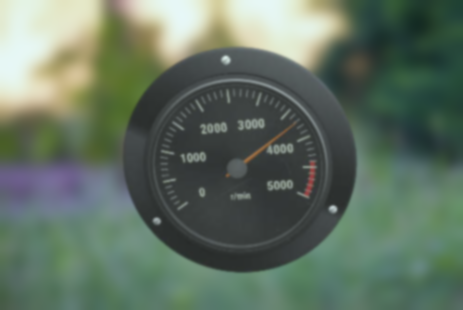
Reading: 3700; rpm
